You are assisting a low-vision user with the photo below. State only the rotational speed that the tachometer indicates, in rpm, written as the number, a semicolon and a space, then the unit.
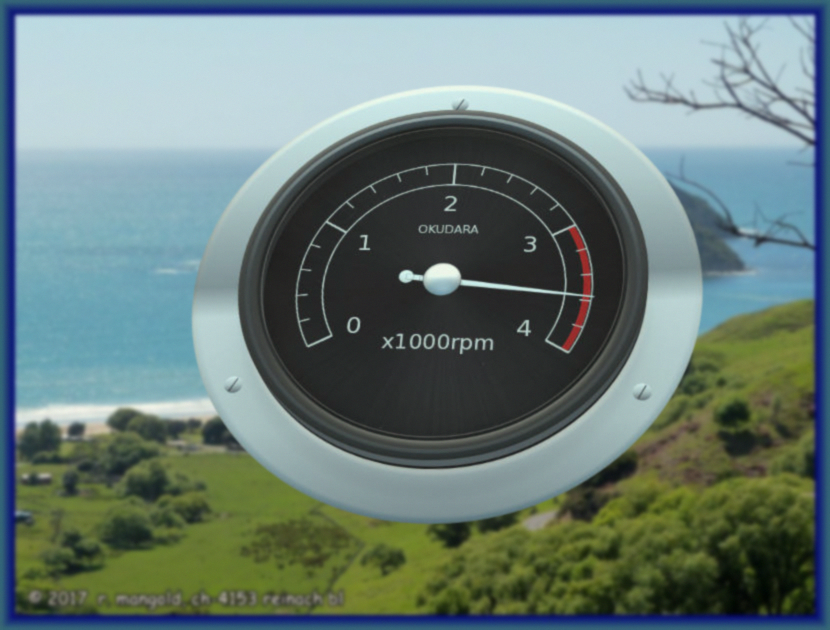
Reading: 3600; rpm
